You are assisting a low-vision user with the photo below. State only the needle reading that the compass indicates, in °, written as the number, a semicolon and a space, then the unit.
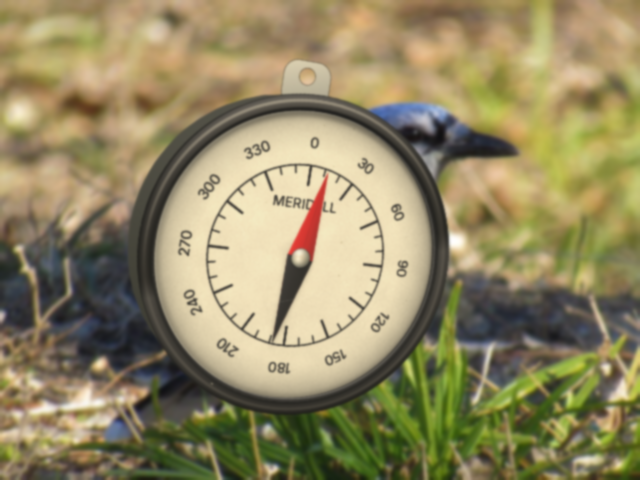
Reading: 10; °
